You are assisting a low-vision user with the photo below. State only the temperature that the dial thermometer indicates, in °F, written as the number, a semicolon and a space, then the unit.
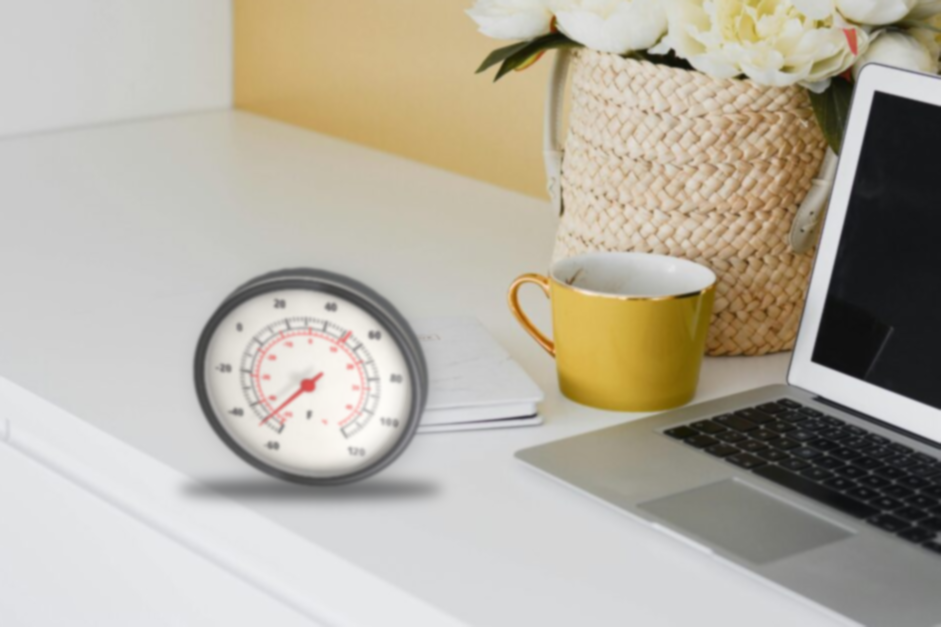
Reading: -50; °F
